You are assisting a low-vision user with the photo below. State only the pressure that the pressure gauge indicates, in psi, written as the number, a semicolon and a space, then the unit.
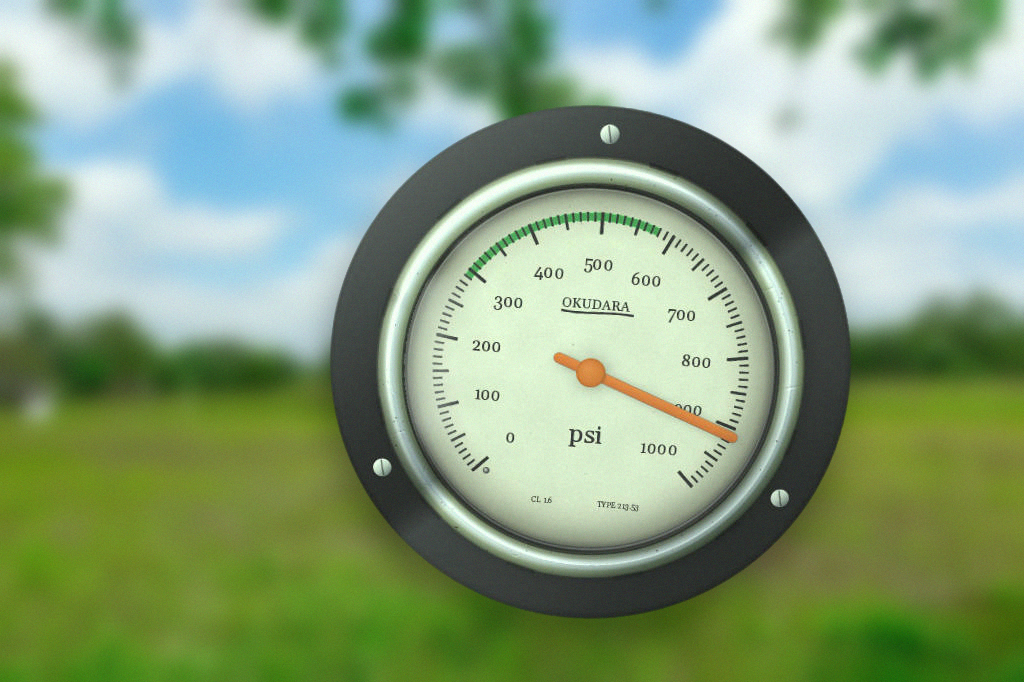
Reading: 910; psi
